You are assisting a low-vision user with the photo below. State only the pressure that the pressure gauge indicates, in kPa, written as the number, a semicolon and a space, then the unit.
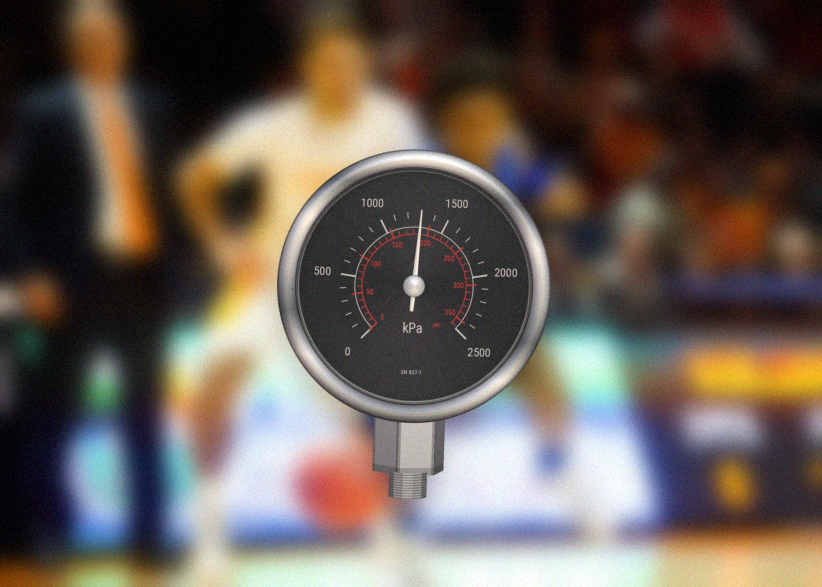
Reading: 1300; kPa
